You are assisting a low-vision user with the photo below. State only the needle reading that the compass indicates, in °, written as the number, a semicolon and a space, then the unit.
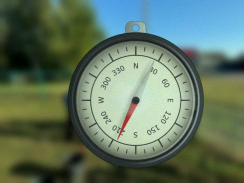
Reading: 205; °
